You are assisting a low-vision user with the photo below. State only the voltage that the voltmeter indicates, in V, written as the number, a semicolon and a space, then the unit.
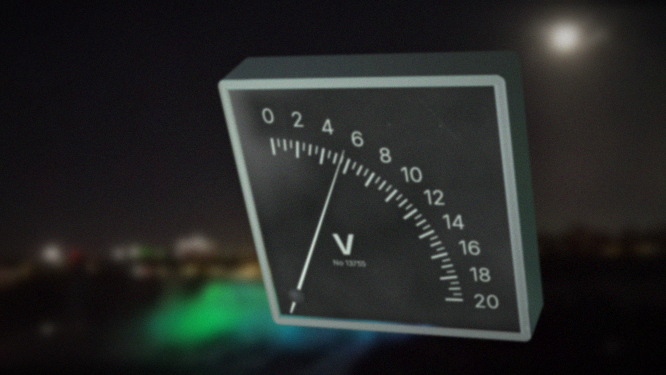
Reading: 5.5; V
